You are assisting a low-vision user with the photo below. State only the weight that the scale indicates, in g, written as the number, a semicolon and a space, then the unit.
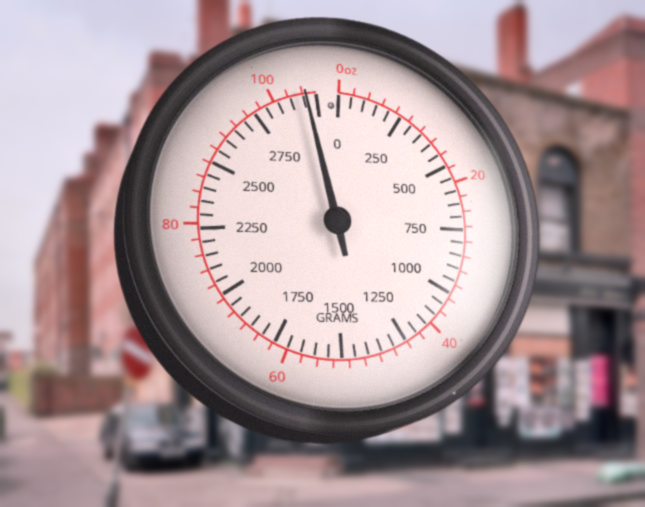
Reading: 2950; g
